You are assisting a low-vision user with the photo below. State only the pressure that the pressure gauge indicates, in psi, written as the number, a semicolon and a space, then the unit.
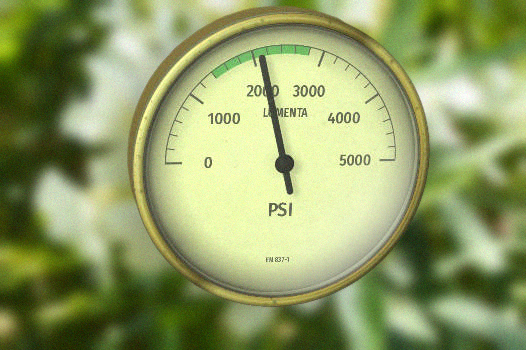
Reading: 2100; psi
